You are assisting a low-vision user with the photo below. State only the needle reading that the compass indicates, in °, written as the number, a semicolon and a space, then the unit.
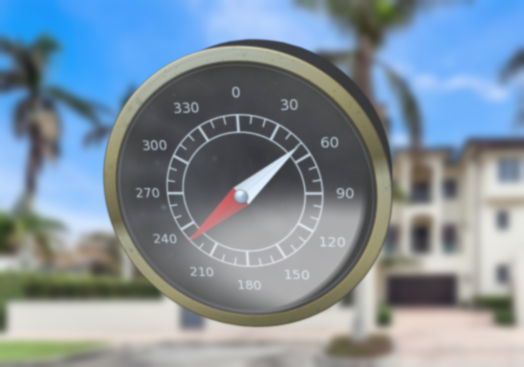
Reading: 230; °
